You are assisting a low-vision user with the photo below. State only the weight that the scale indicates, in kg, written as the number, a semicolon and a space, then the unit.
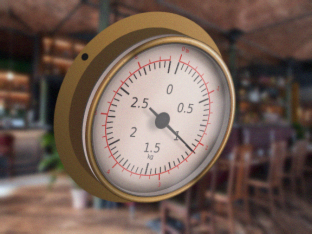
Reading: 1; kg
